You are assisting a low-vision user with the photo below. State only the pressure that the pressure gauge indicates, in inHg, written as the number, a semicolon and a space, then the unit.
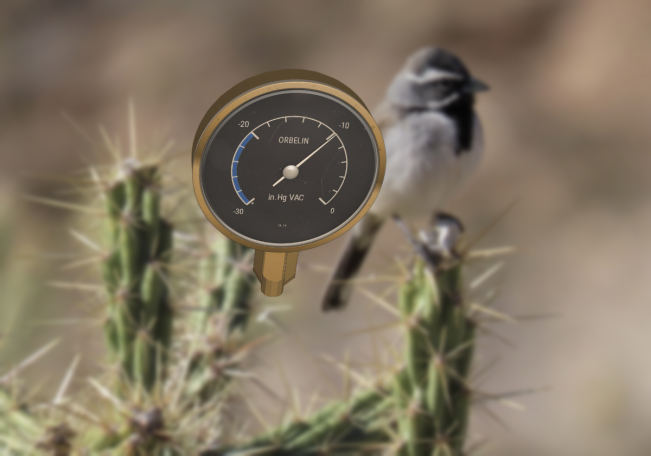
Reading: -10; inHg
